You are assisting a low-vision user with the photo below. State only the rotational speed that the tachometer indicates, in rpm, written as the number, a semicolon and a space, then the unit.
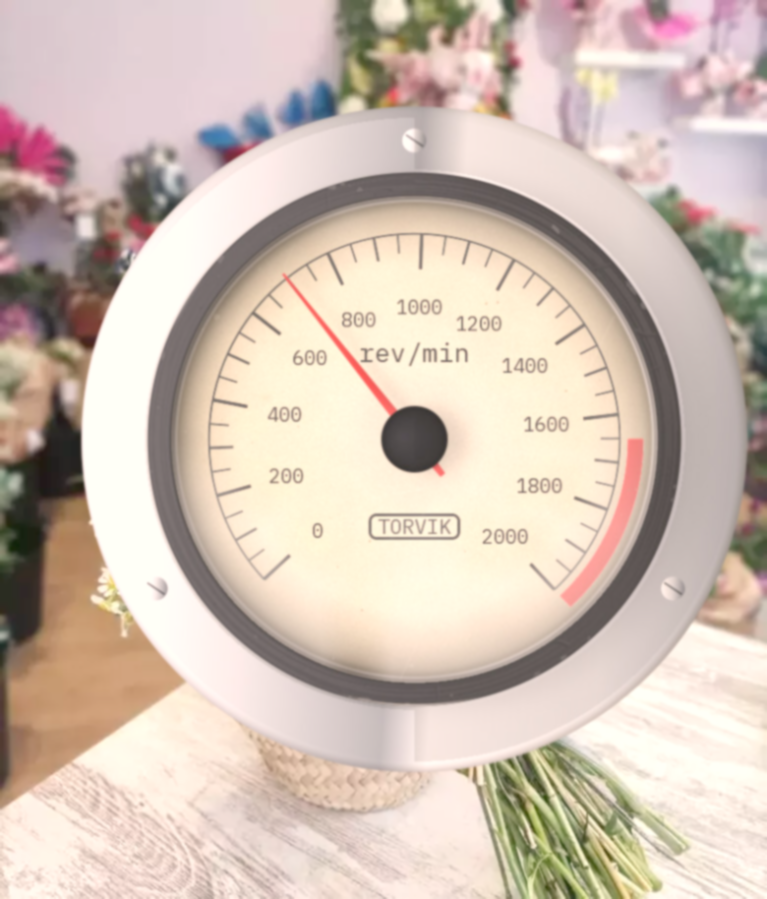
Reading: 700; rpm
